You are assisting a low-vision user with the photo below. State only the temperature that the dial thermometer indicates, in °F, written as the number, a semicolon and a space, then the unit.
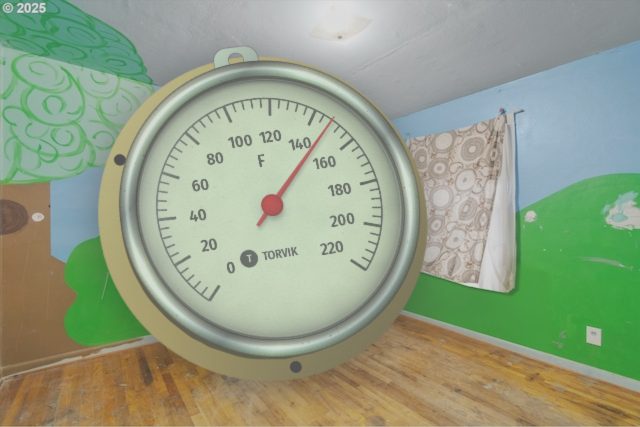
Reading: 148; °F
